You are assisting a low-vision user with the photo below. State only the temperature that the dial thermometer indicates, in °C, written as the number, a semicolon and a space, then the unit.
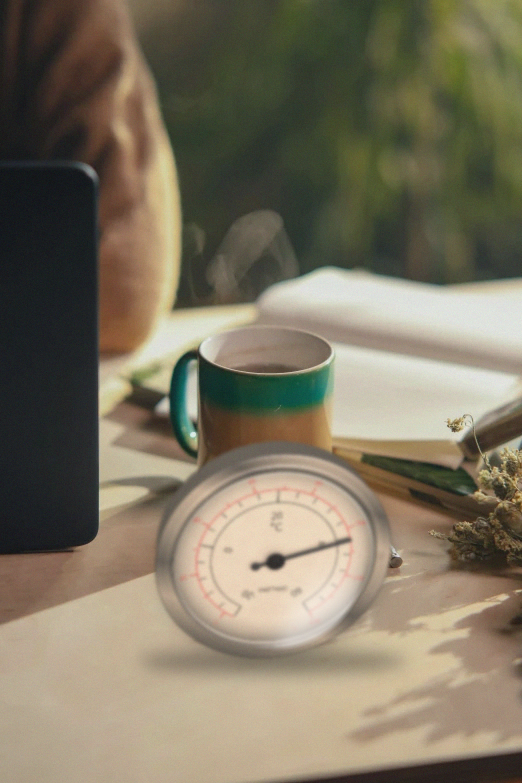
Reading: 40; °C
